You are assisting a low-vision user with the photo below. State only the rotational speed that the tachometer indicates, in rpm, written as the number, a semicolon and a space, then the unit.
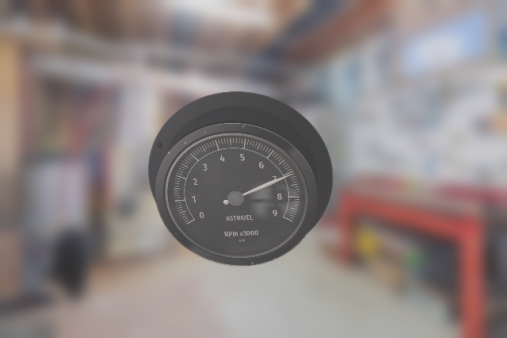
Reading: 7000; rpm
